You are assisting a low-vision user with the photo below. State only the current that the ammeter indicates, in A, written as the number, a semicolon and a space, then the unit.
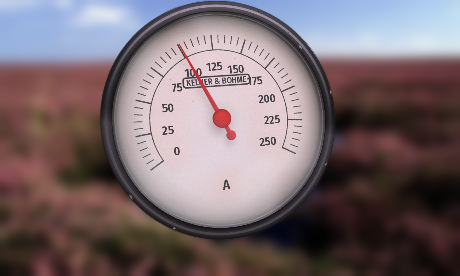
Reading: 100; A
